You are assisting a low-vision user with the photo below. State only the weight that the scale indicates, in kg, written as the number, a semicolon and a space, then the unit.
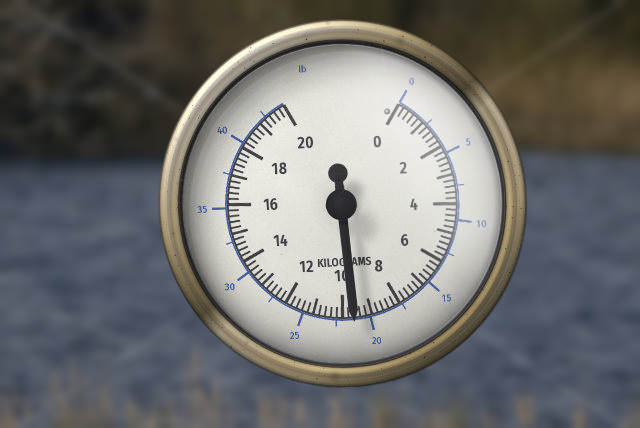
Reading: 9.6; kg
